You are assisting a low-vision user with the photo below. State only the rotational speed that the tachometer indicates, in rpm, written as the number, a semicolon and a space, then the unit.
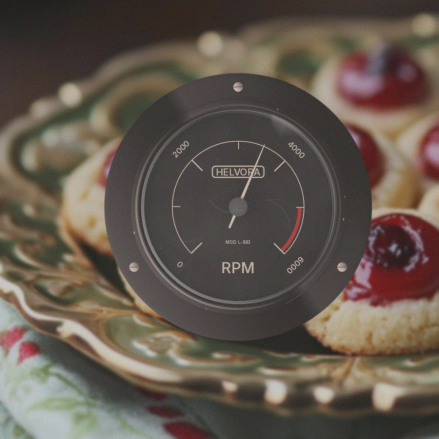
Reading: 3500; rpm
